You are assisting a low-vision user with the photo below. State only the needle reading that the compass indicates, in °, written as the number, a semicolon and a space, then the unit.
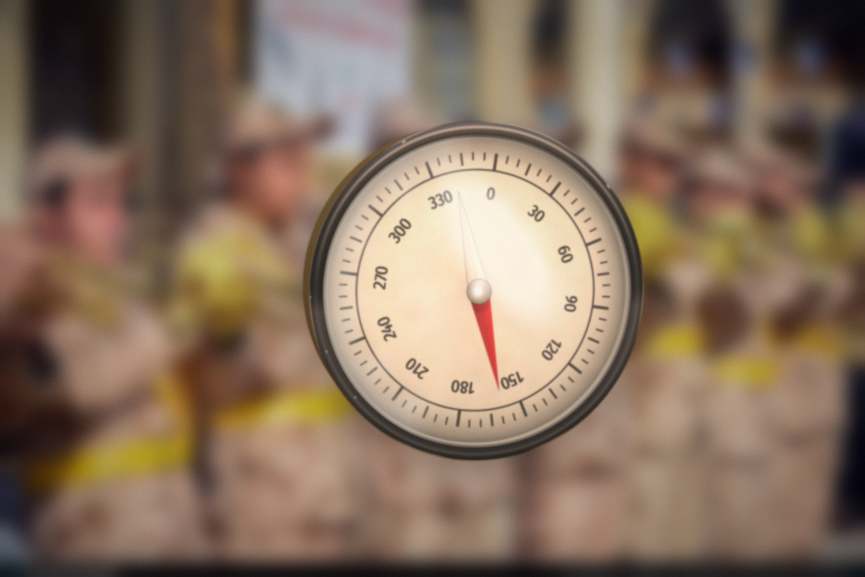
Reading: 160; °
